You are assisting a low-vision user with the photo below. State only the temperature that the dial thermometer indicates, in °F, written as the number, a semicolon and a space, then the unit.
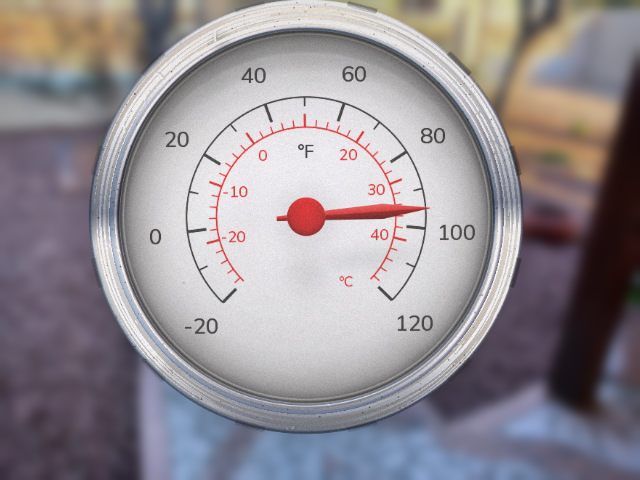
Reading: 95; °F
